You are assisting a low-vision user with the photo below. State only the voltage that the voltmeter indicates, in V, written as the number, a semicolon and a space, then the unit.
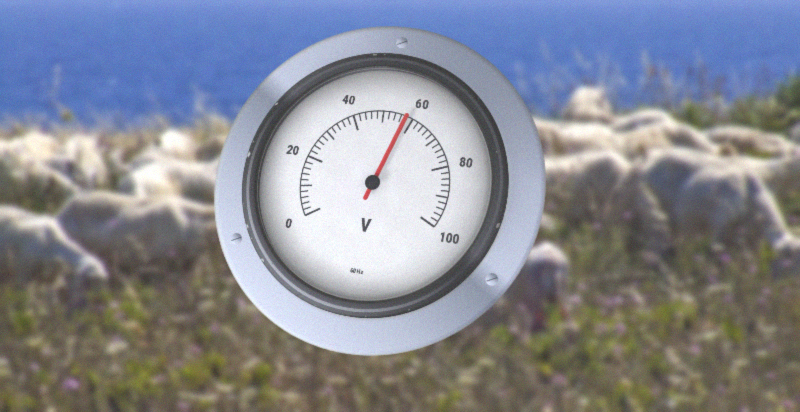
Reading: 58; V
